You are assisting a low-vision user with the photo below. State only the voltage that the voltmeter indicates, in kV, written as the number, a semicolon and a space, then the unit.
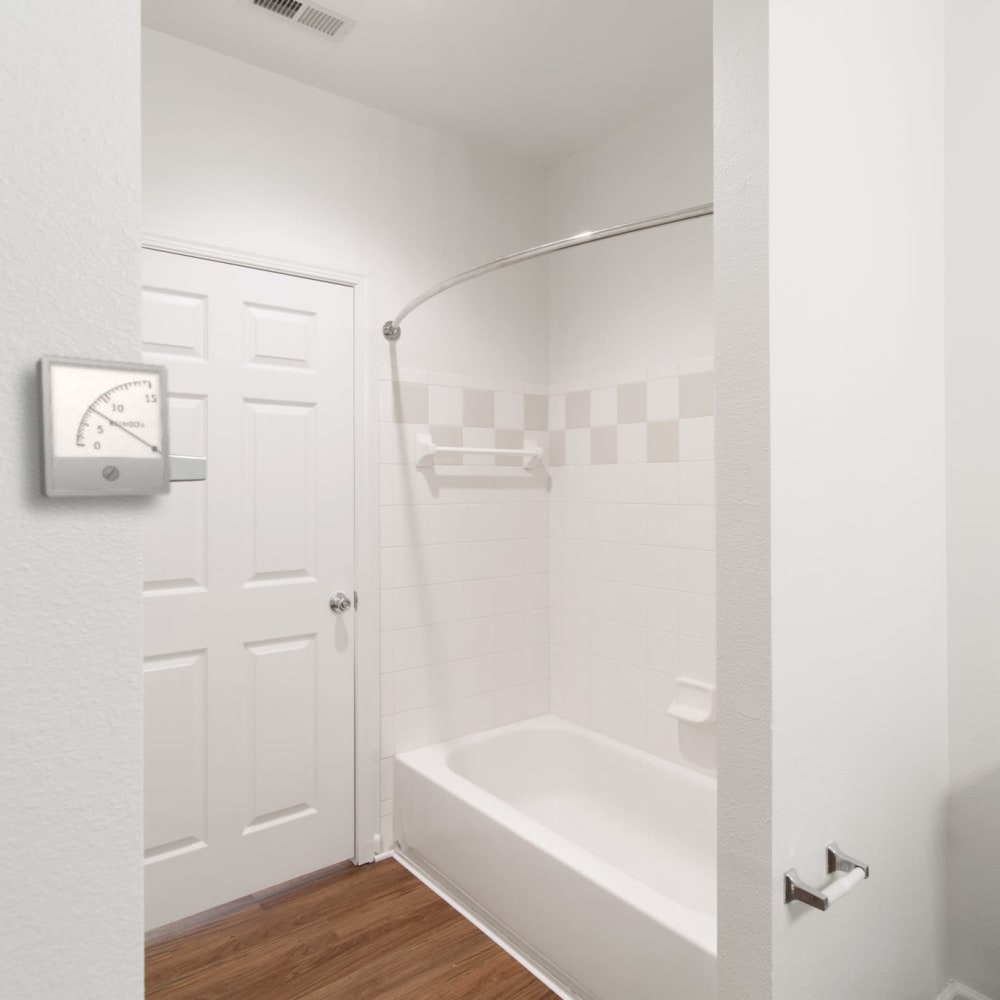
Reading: 7.5; kV
